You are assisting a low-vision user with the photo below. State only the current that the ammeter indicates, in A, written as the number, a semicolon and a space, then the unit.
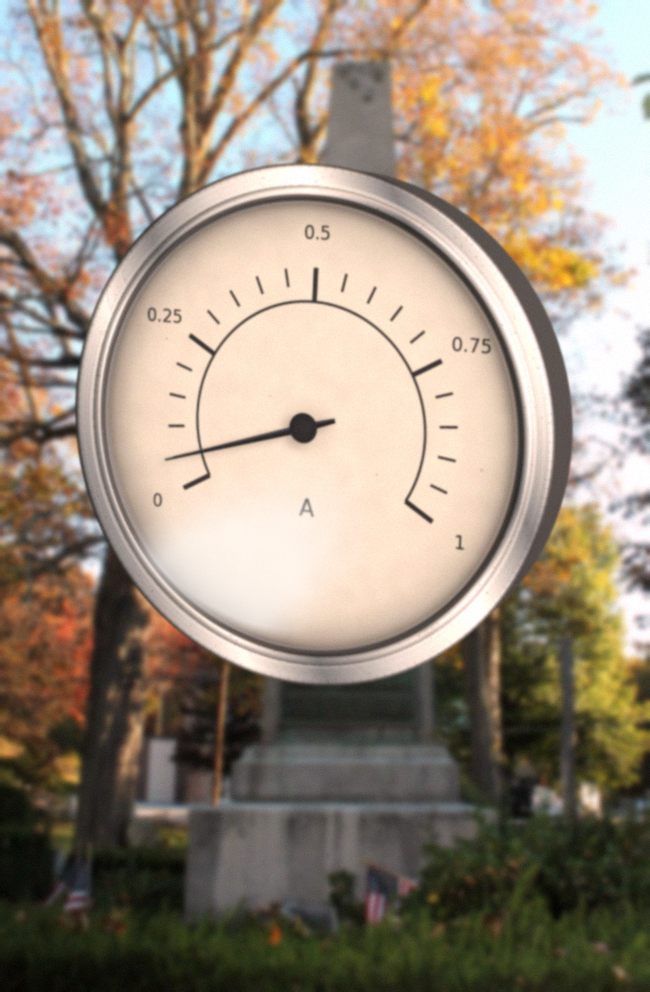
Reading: 0.05; A
